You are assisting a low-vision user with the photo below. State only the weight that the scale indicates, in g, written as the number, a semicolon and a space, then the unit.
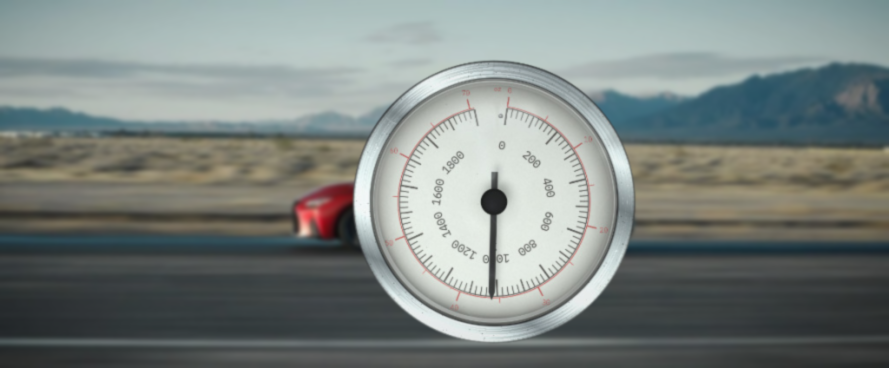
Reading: 1020; g
